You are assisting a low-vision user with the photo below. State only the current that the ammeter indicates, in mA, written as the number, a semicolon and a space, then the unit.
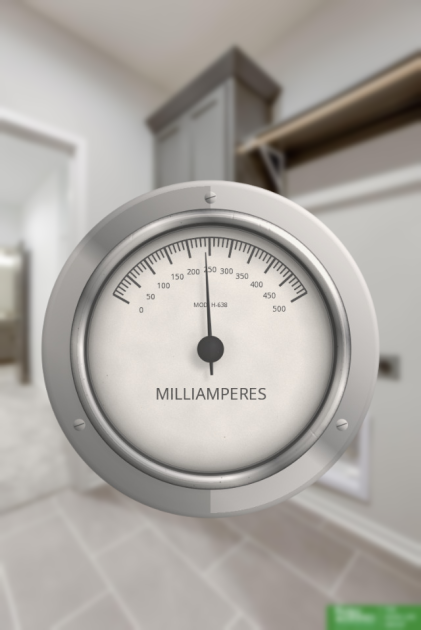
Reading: 240; mA
